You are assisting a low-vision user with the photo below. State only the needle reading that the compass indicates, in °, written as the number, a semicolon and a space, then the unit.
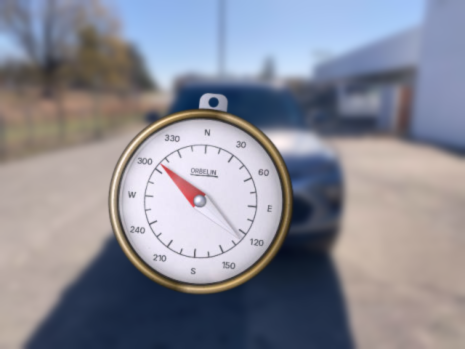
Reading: 307.5; °
